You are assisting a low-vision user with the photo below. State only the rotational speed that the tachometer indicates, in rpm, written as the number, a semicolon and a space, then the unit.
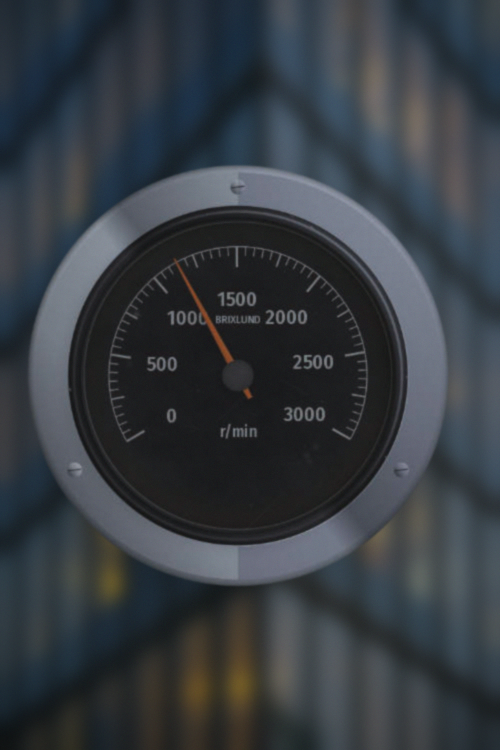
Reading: 1150; rpm
